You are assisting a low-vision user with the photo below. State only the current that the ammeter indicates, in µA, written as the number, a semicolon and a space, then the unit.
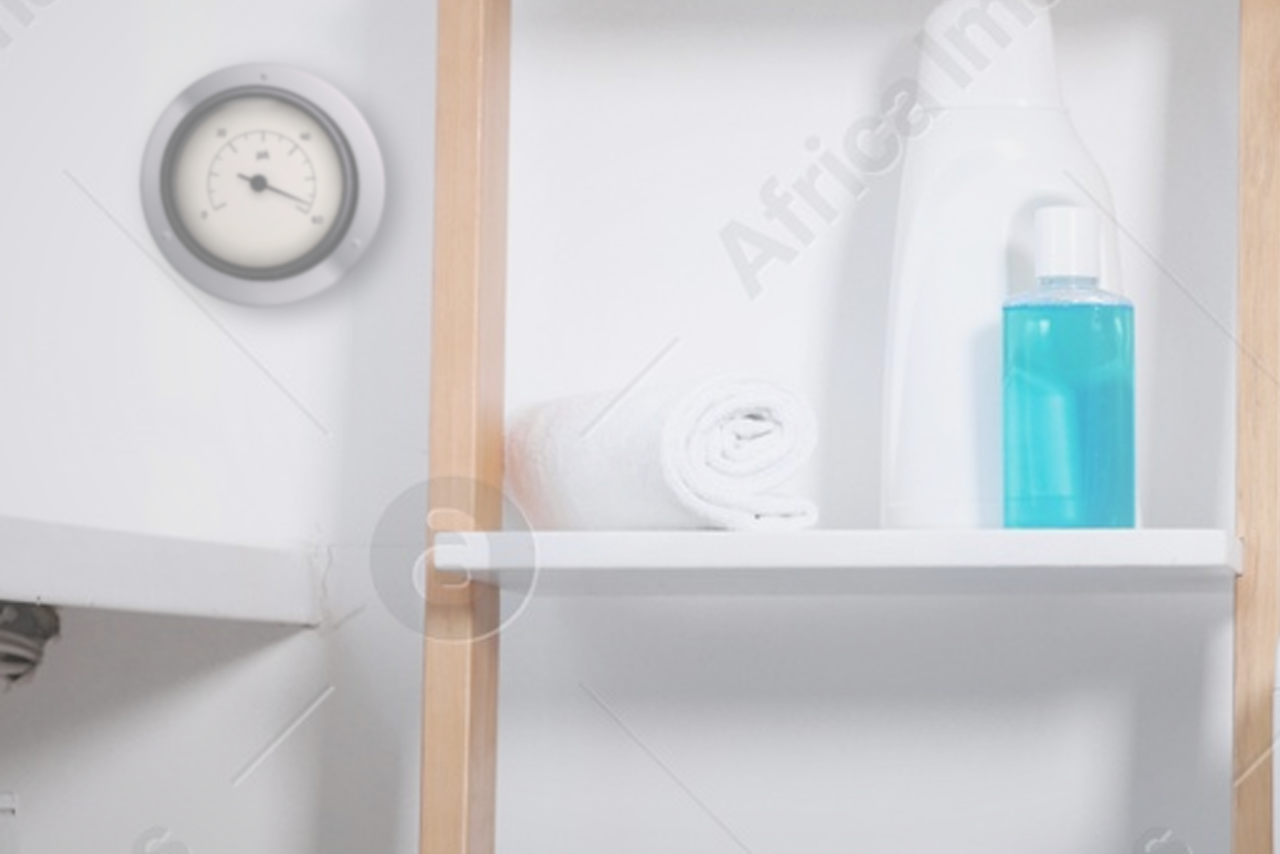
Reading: 57.5; µA
